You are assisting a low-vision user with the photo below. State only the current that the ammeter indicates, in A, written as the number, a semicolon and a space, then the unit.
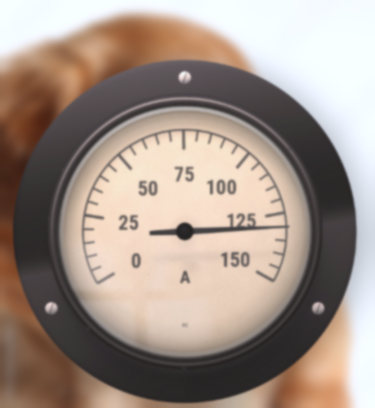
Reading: 130; A
